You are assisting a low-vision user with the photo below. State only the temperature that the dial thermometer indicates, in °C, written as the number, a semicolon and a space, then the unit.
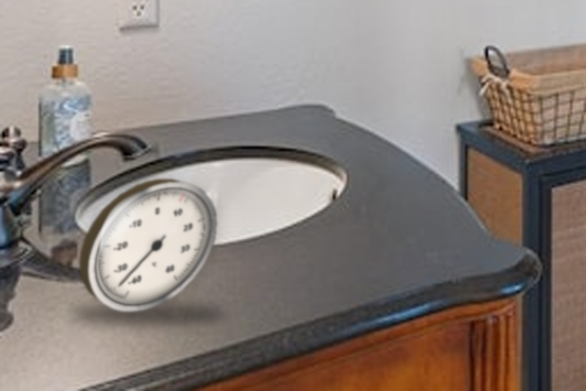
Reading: -35; °C
